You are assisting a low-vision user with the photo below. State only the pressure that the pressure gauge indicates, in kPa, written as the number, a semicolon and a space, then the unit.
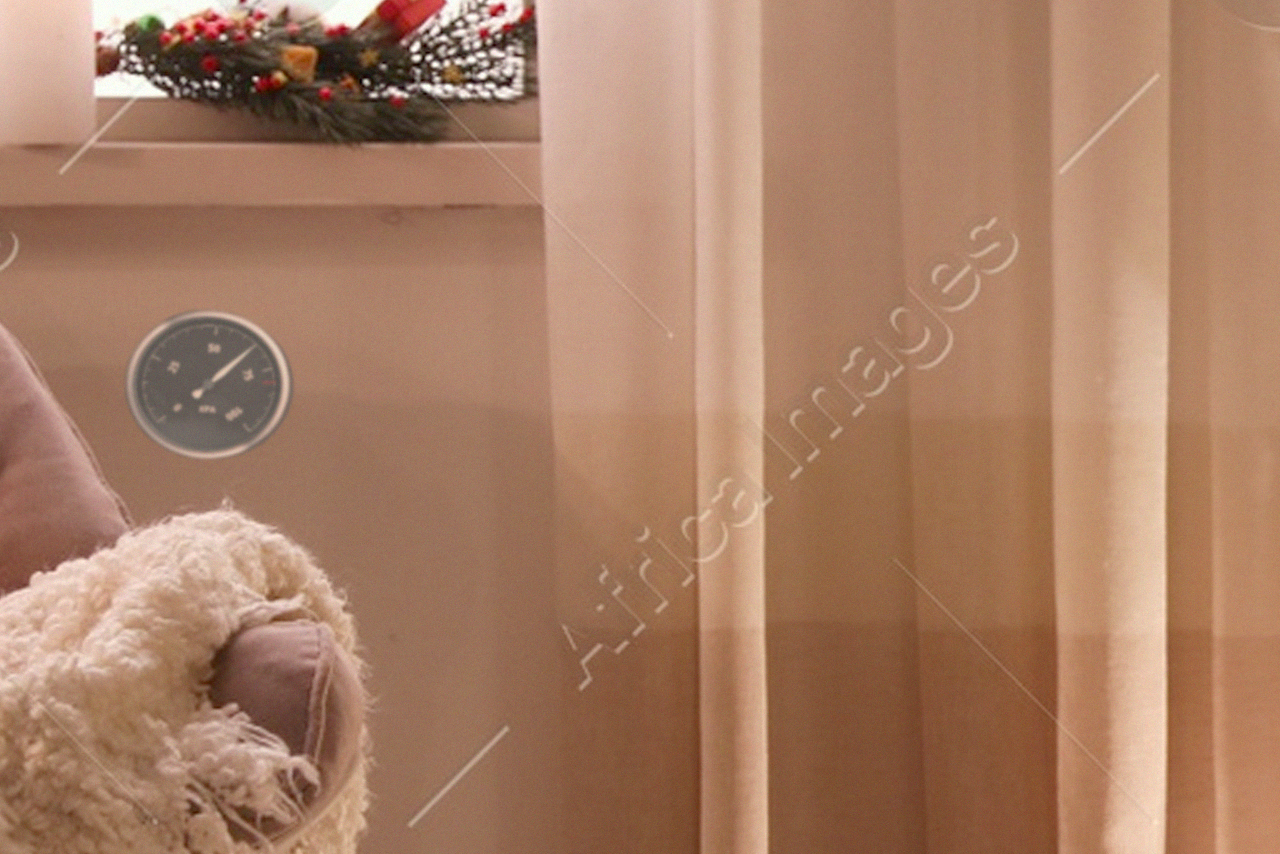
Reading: 65; kPa
